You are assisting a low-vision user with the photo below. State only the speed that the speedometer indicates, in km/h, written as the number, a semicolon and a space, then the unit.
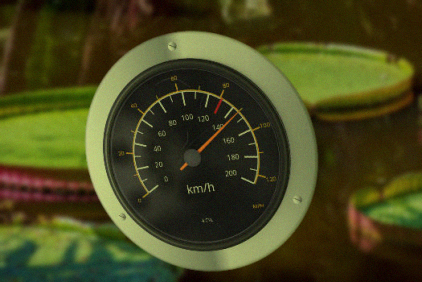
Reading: 145; km/h
